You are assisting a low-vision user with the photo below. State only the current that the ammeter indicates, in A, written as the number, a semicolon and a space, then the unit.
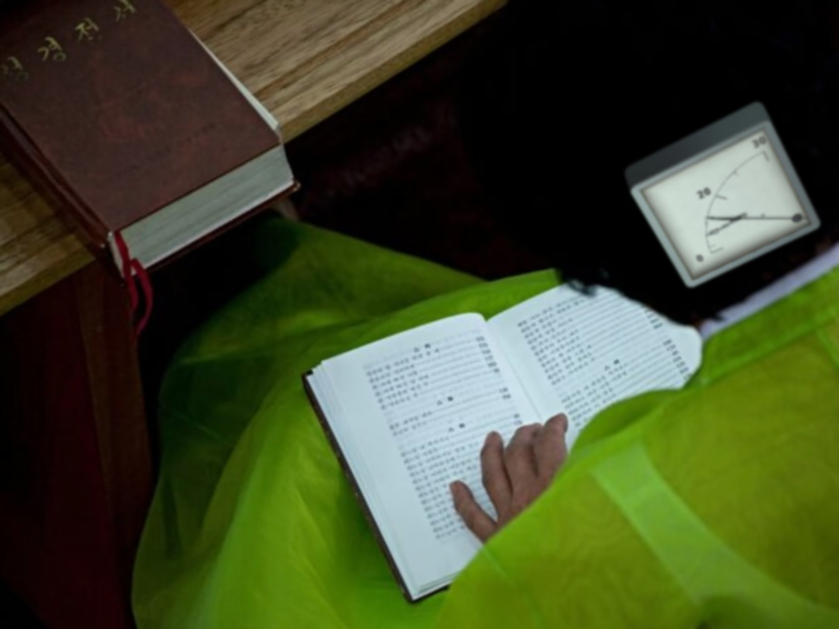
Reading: 15; A
